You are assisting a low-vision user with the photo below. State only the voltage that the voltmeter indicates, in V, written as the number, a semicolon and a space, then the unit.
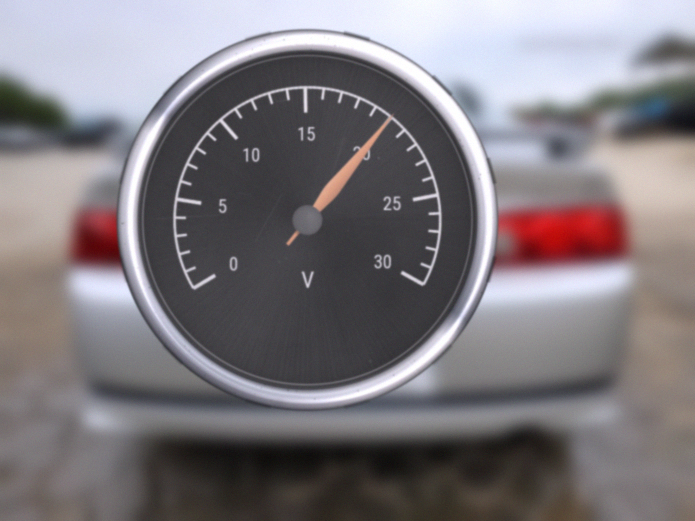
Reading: 20; V
